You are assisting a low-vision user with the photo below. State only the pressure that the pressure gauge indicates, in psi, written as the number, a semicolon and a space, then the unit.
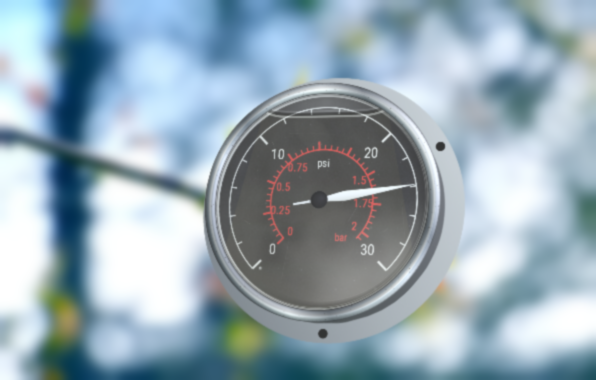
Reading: 24; psi
